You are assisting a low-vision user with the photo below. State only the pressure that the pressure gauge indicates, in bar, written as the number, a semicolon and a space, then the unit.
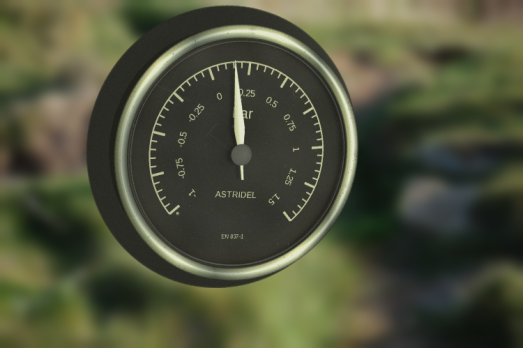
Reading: 0.15; bar
